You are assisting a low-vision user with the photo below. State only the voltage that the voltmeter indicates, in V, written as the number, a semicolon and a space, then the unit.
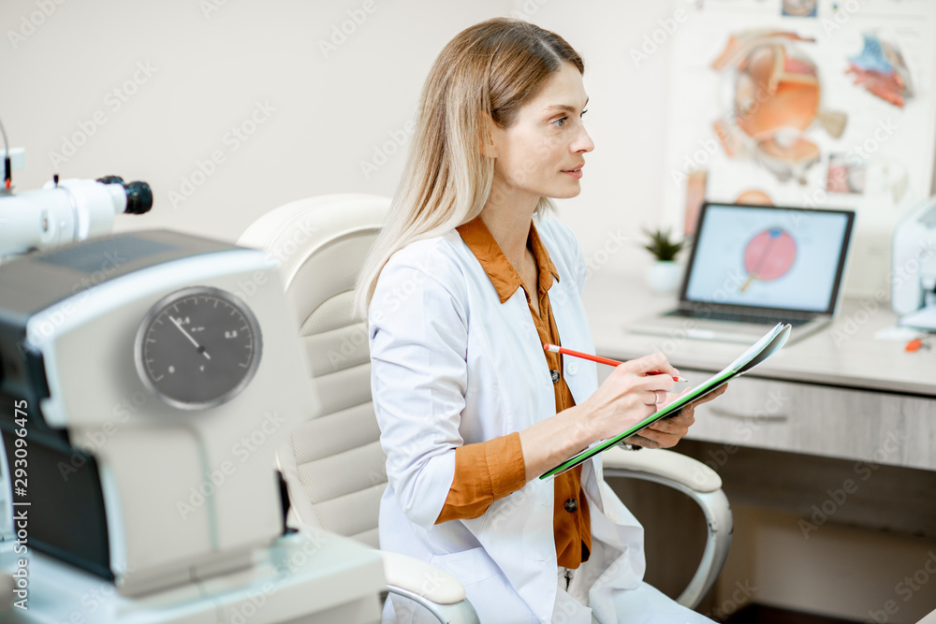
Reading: 0.35; V
